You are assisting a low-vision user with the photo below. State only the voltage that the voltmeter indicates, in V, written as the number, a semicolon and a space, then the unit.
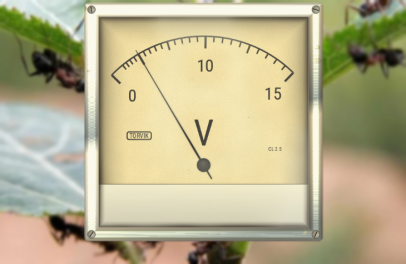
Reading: 5; V
